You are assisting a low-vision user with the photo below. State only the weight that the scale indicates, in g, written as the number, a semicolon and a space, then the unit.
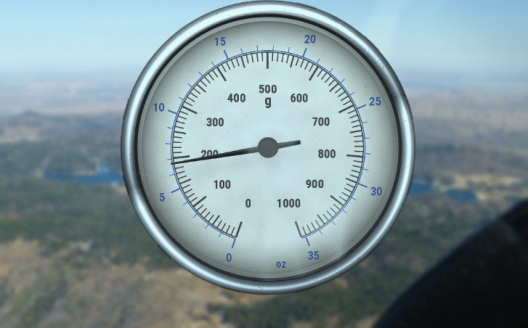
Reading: 190; g
